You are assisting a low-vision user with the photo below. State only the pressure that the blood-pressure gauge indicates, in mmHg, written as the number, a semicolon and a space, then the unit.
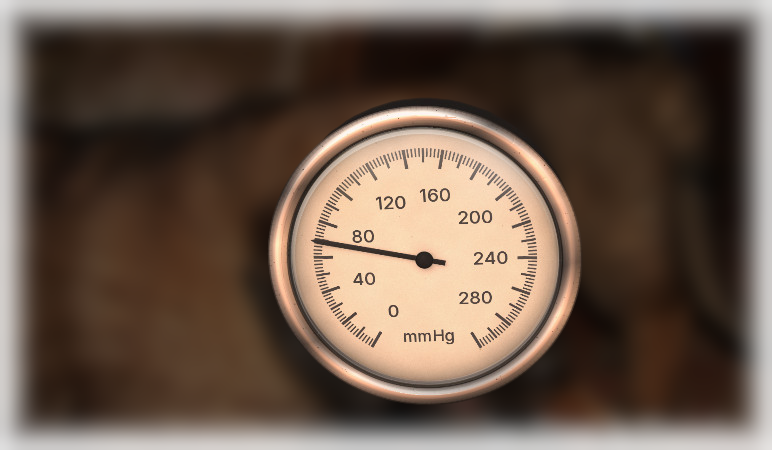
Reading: 70; mmHg
